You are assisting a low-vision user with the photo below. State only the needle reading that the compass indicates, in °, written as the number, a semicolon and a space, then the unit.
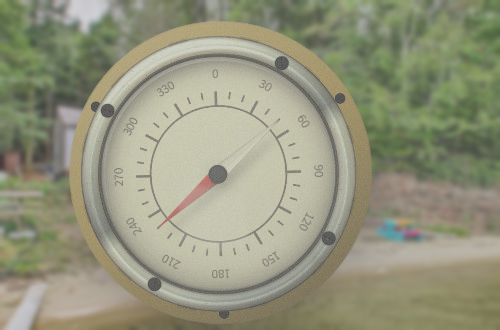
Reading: 230; °
